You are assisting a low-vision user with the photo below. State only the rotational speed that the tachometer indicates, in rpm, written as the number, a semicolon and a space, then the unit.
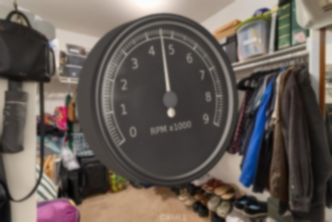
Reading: 4500; rpm
